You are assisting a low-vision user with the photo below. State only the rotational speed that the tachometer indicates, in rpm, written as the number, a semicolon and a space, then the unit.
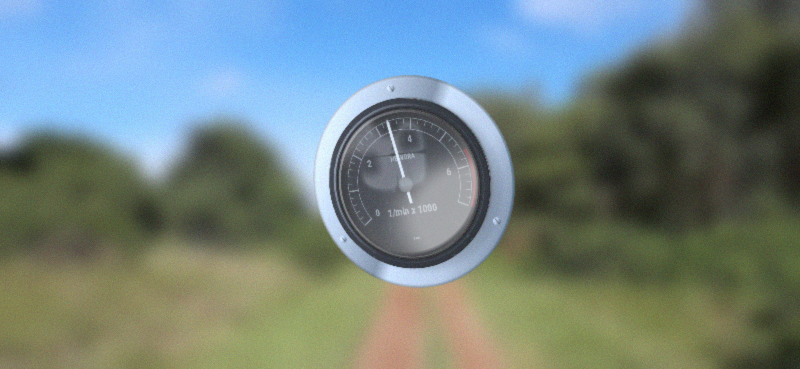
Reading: 3400; rpm
